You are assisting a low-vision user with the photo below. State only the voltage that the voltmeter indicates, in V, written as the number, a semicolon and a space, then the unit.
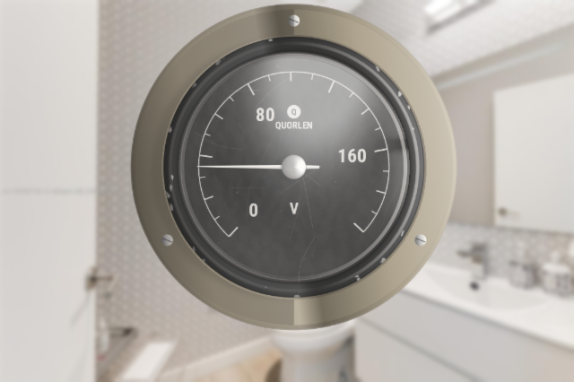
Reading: 35; V
